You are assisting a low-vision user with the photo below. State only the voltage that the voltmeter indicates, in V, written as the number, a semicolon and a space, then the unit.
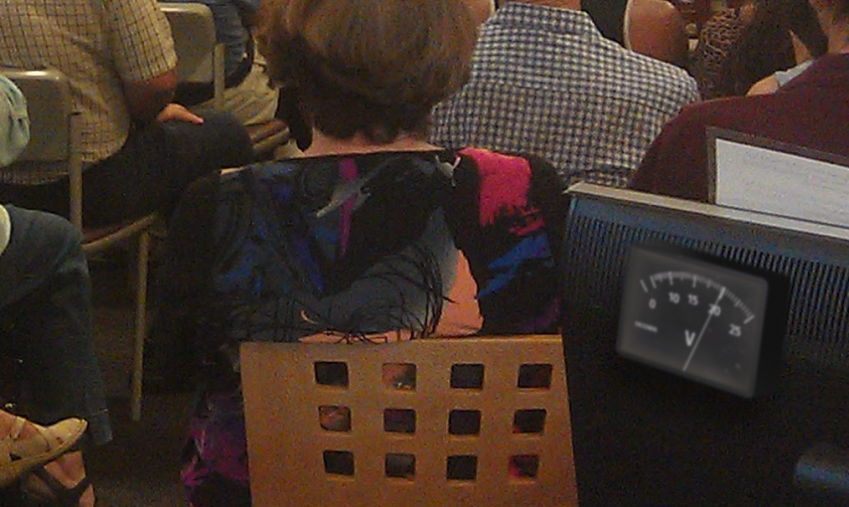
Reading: 20; V
